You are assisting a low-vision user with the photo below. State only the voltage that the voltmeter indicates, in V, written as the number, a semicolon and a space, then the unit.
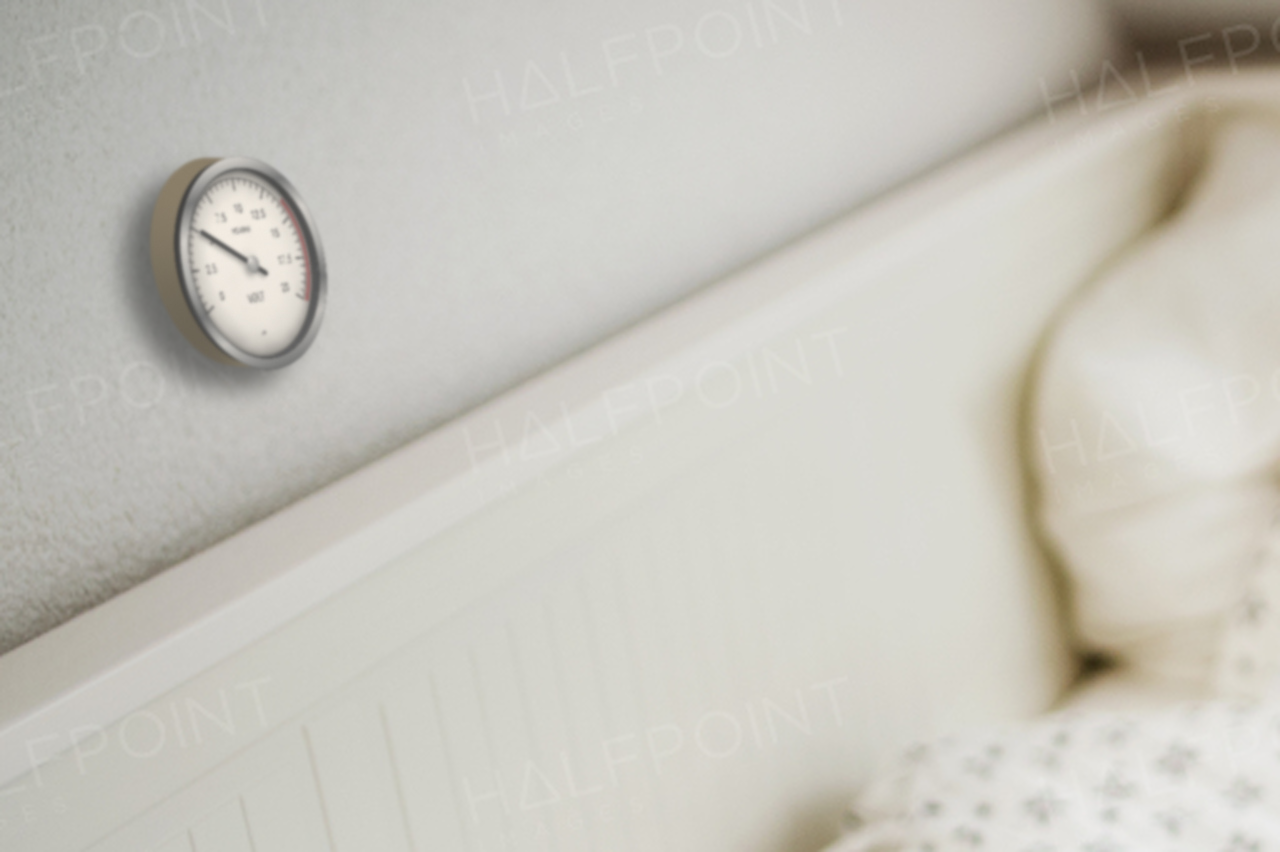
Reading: 5; V
